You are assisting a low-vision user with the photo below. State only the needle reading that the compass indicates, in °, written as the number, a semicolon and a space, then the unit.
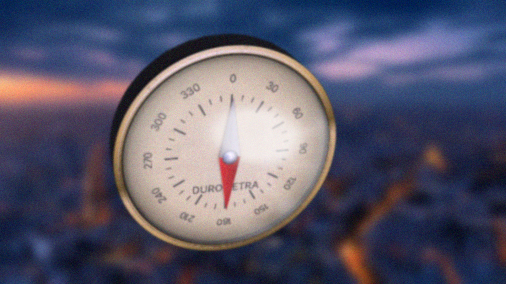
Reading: 180; °
